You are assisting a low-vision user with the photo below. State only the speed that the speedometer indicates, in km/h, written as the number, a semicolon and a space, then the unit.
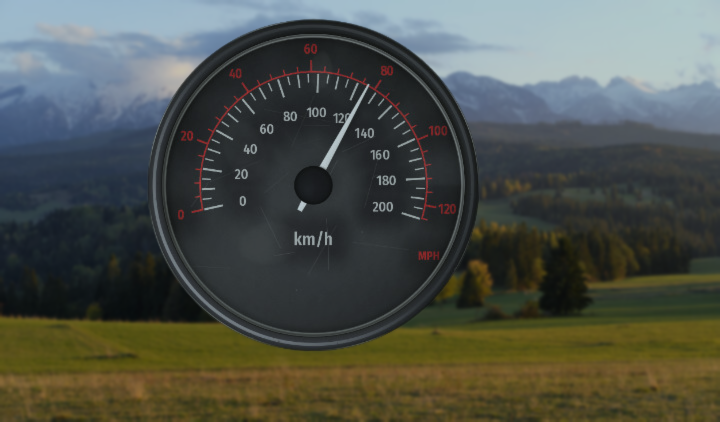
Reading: 125; km/h
